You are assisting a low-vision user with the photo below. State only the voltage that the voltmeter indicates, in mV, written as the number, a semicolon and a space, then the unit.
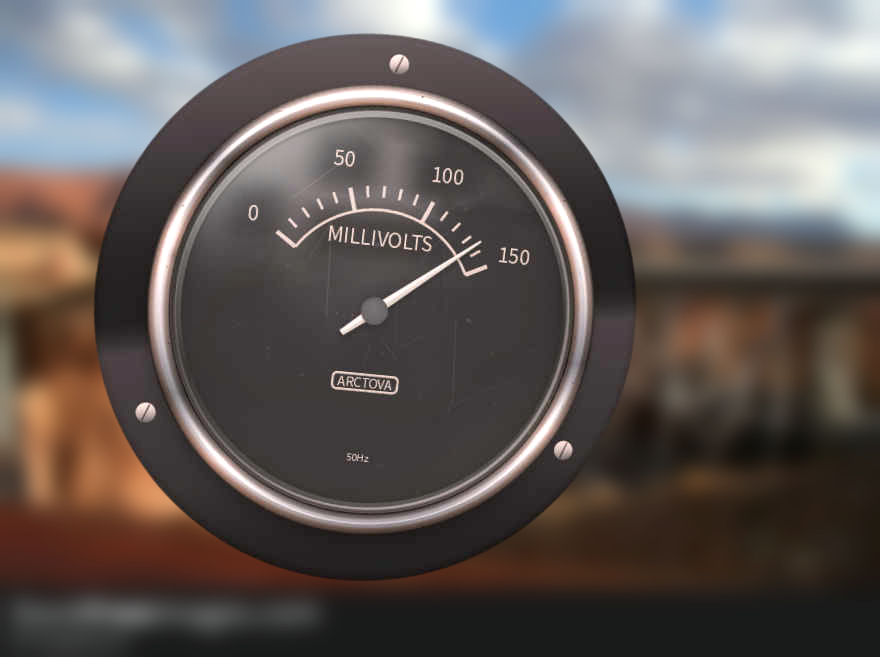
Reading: 135; mV
